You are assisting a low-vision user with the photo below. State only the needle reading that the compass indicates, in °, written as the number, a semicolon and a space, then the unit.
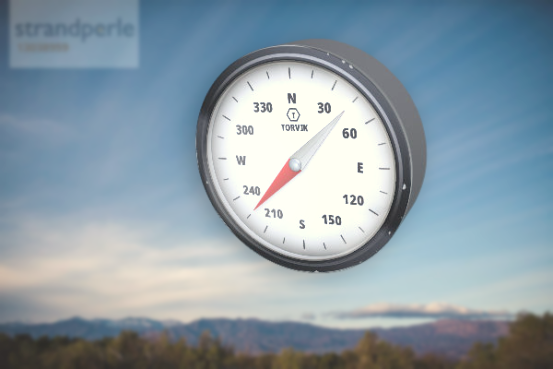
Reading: 225; °
